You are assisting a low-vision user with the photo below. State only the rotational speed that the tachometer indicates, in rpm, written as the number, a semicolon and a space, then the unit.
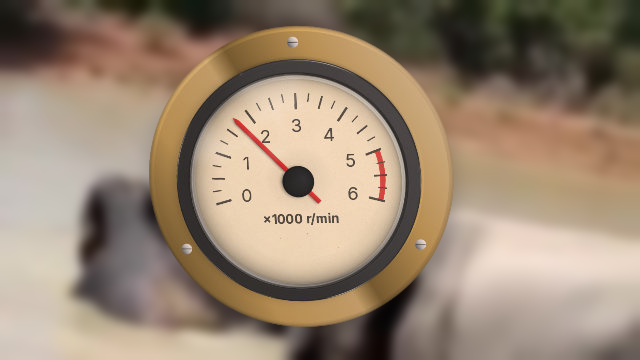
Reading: 1750; rpm
